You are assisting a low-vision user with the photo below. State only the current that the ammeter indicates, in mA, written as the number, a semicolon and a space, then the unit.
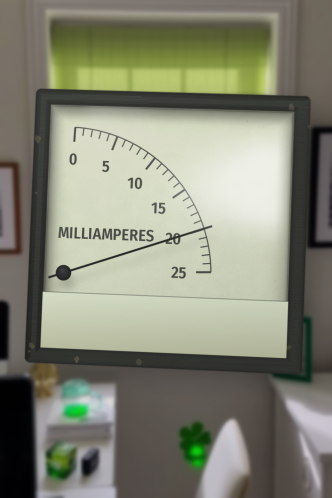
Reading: 20; mA
